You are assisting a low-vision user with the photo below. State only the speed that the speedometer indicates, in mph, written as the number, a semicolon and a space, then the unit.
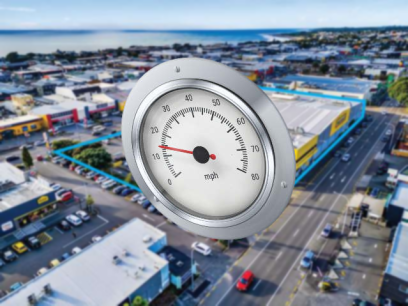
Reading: 15; mph
